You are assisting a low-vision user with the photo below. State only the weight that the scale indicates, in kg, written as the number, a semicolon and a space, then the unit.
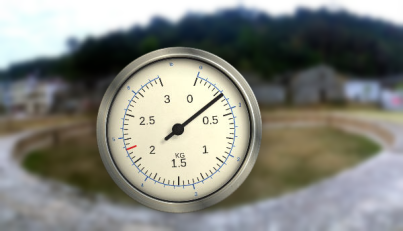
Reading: 0.3; kg
